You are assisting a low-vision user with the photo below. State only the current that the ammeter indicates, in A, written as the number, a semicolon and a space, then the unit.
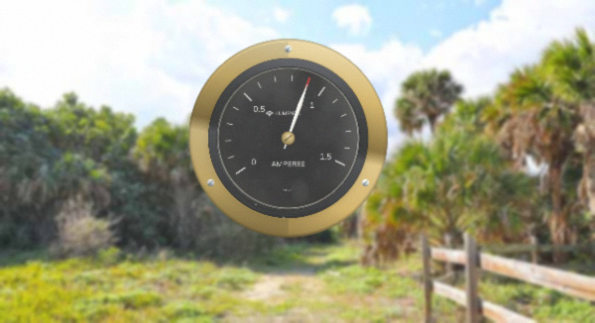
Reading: 0.9; A
